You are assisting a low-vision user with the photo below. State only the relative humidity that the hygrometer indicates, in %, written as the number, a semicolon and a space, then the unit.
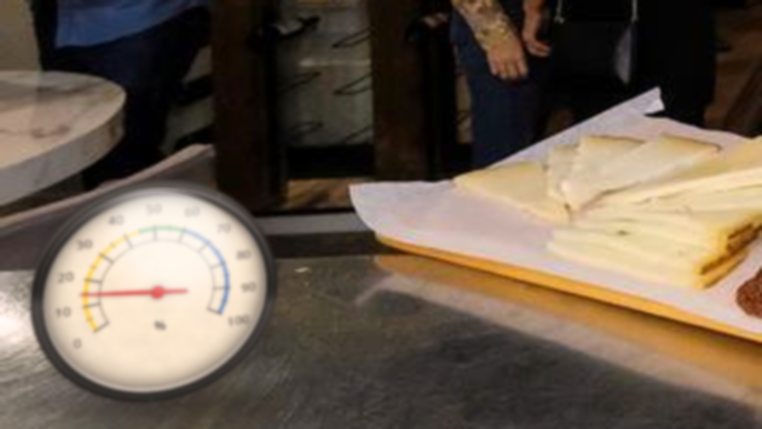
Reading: 15; %
